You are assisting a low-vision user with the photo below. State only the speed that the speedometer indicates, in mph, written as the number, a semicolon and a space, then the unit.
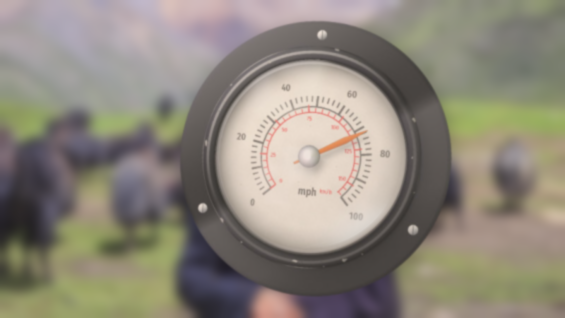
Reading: 72; mph
